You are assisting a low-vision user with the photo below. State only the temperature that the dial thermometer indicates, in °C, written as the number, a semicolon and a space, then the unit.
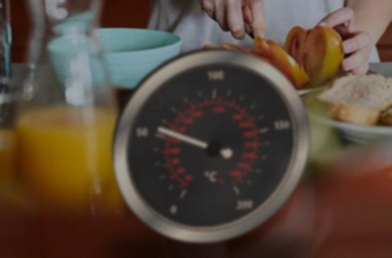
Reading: 55; °C
